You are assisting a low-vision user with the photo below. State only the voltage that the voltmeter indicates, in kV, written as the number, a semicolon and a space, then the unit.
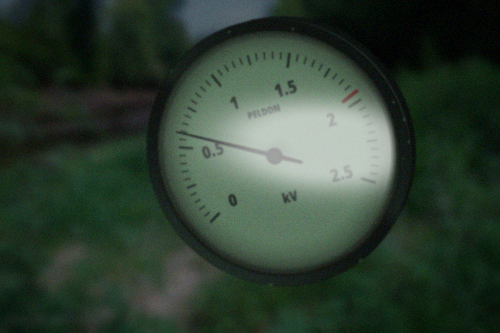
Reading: 0.6; kV
